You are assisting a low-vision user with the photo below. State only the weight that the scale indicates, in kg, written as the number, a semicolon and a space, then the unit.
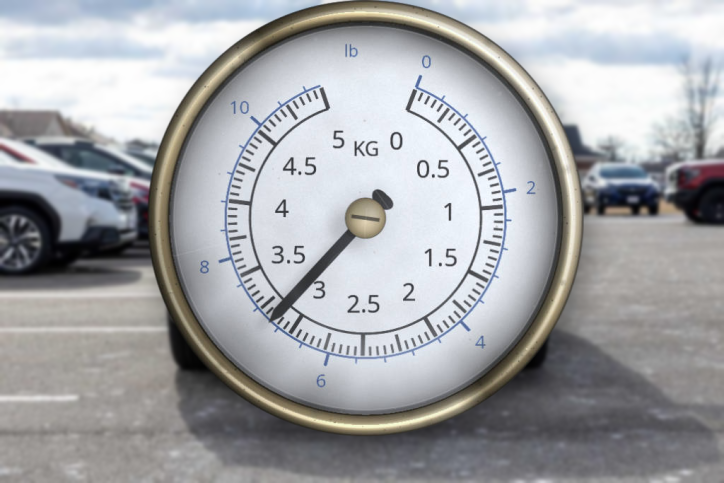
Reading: 3.15; kg
